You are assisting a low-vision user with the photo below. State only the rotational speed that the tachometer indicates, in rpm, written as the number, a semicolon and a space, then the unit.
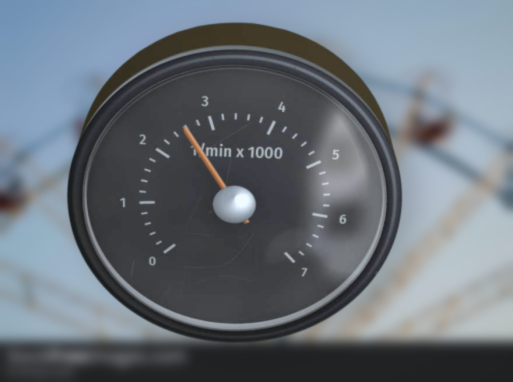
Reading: 2600; rpm
